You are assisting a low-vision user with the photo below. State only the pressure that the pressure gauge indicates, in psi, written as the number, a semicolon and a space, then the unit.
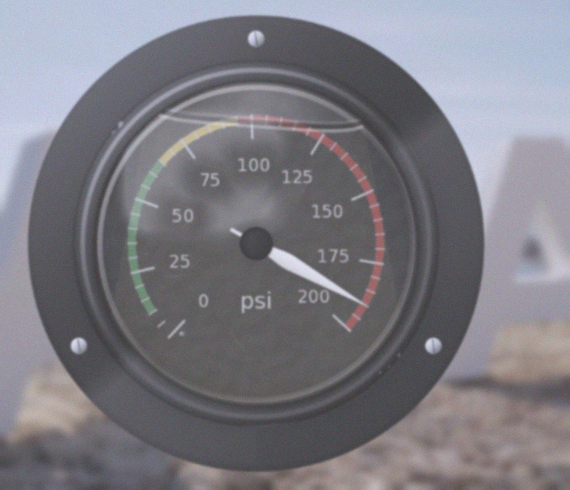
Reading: 190; psi
